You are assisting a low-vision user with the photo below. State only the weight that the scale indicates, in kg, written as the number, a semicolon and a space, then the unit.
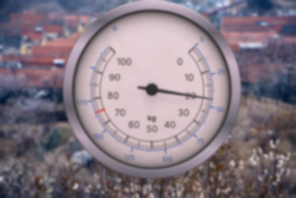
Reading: 20; kg
